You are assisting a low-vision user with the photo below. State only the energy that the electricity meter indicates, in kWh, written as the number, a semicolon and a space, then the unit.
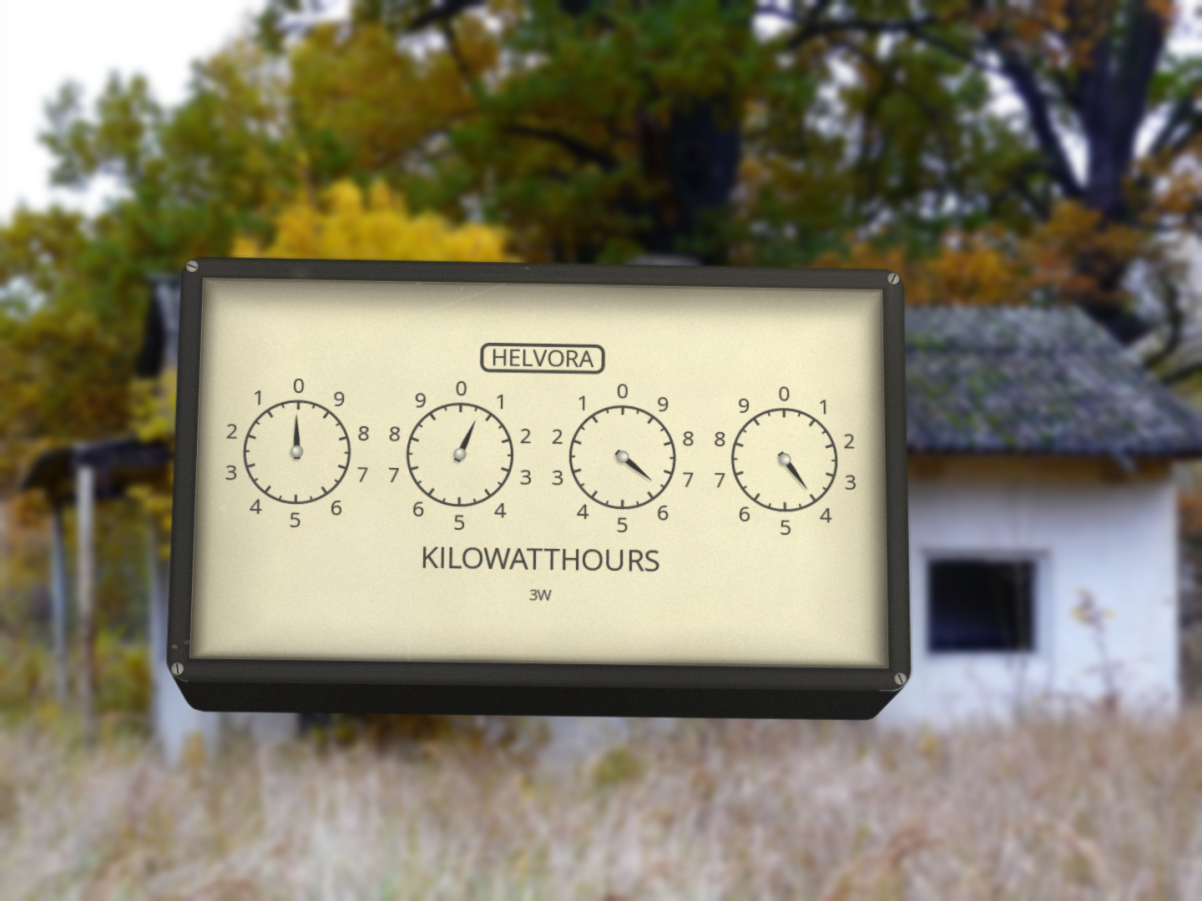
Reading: 64; kWh
